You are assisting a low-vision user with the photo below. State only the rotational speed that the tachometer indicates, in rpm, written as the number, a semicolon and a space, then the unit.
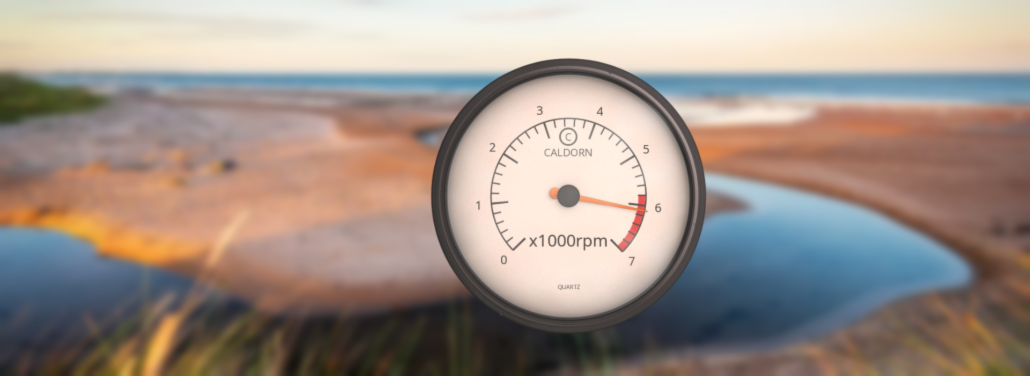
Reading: 6100; rpm
